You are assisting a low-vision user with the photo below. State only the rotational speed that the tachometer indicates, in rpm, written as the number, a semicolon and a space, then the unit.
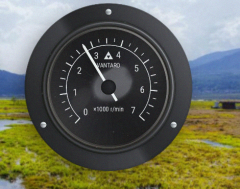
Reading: 2750; rpm
